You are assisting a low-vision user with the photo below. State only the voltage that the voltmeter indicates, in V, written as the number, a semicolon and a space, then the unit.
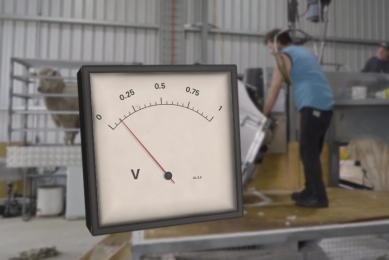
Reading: 0.1; V
